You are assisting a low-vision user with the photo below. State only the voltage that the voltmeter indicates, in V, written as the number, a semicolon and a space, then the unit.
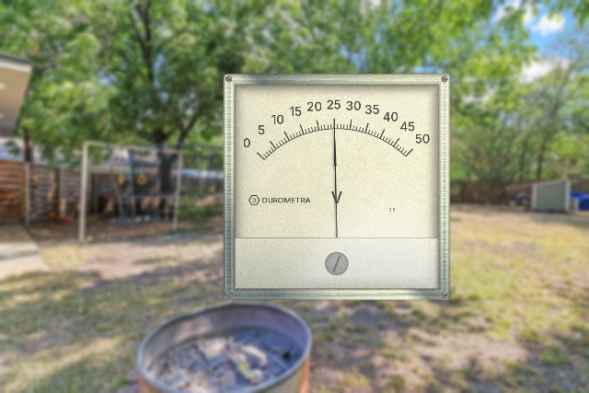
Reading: 25; V
